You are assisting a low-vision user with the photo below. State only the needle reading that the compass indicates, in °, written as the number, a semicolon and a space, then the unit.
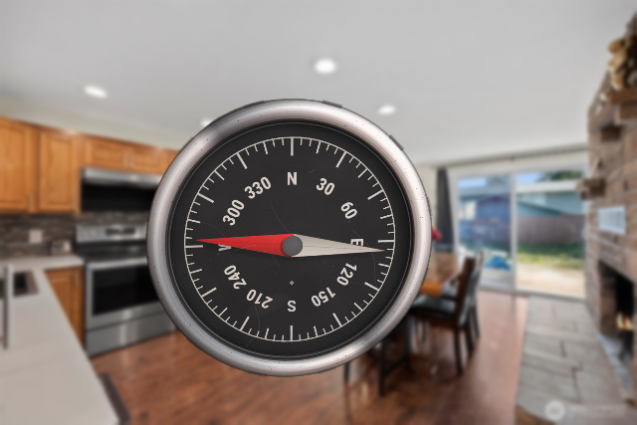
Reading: 275; °
